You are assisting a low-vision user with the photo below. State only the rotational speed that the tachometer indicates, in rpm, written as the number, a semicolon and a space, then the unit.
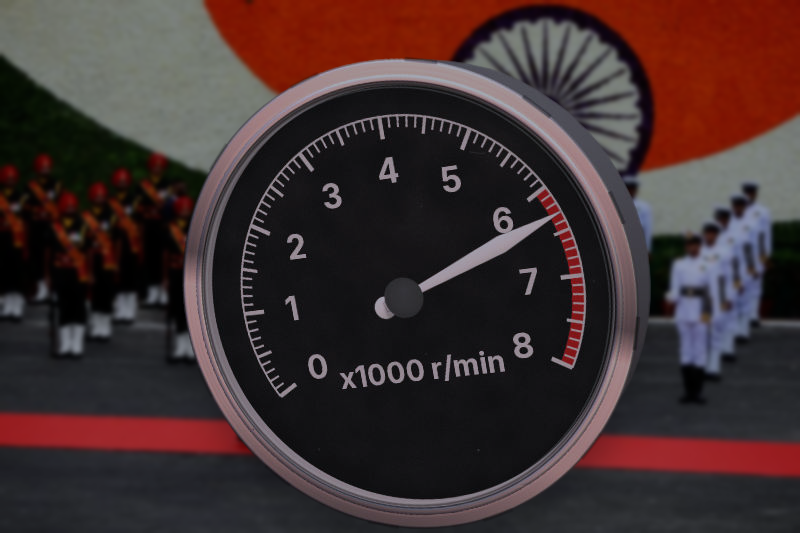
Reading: 6300; rpm
